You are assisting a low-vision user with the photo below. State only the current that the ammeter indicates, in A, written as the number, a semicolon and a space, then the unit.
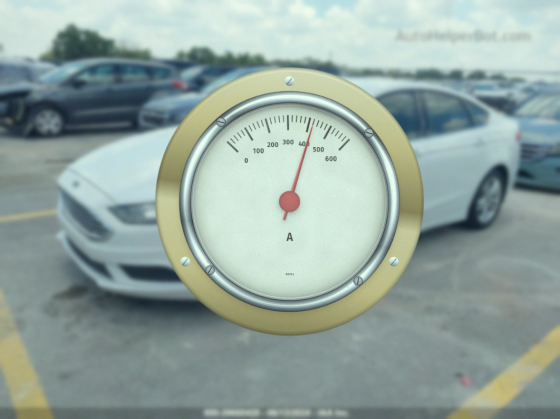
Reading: 420; A
